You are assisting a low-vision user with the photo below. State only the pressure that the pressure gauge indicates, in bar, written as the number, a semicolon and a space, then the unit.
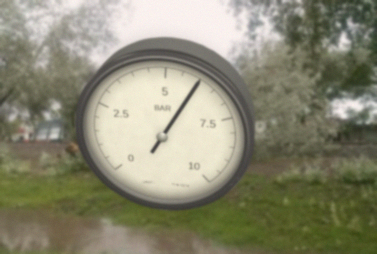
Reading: 6; bar
